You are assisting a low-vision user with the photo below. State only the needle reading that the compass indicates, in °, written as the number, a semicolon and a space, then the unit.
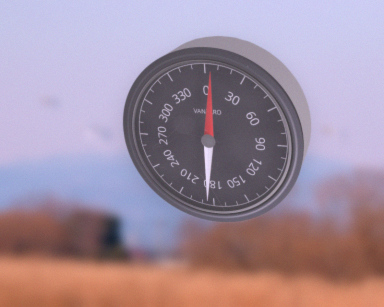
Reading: 5; °
